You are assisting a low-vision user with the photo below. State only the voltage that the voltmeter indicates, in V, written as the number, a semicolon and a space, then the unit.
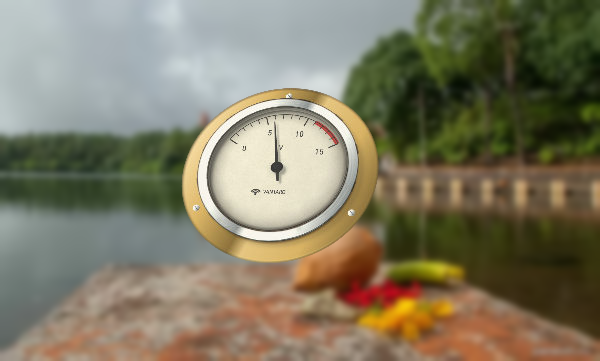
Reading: 6; V
